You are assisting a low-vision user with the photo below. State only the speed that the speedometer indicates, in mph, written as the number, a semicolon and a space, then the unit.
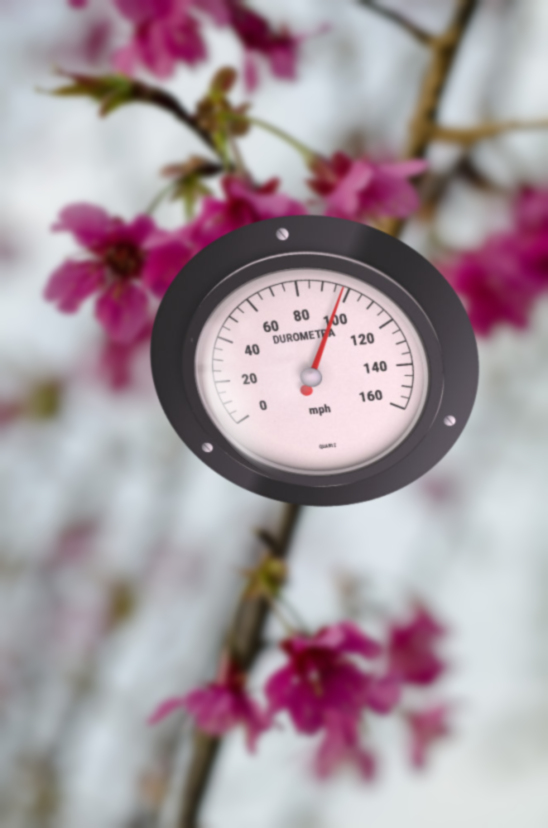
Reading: 97.5; mph
